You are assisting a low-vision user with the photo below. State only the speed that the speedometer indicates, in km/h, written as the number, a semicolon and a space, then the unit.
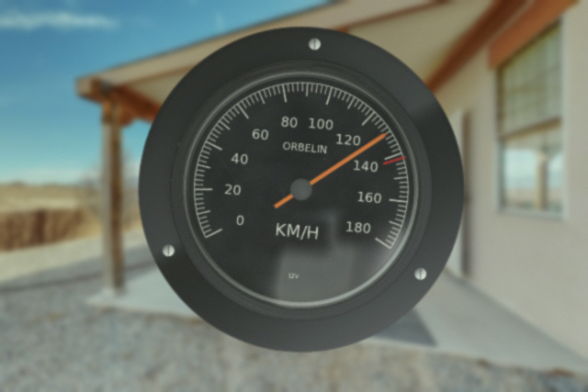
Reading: 130; km/h
